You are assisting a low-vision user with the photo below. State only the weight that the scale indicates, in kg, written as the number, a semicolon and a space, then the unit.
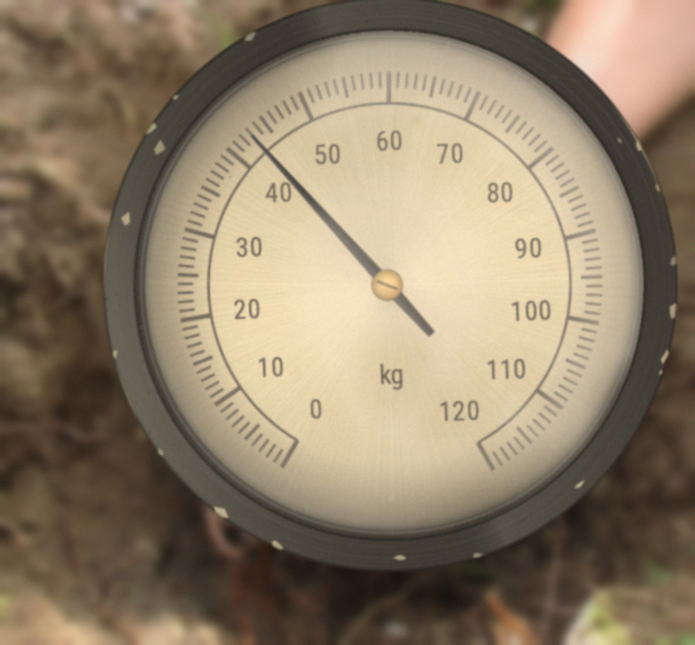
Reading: 43; kg
